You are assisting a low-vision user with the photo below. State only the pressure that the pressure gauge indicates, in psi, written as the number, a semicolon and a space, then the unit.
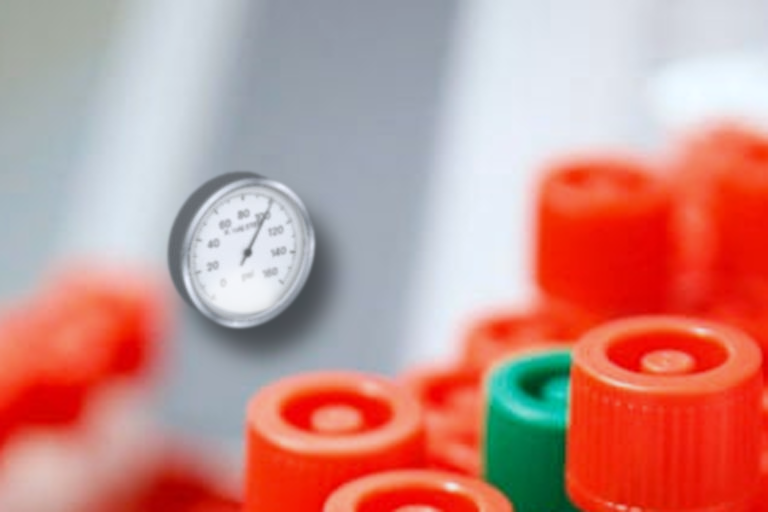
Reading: 100; psi
